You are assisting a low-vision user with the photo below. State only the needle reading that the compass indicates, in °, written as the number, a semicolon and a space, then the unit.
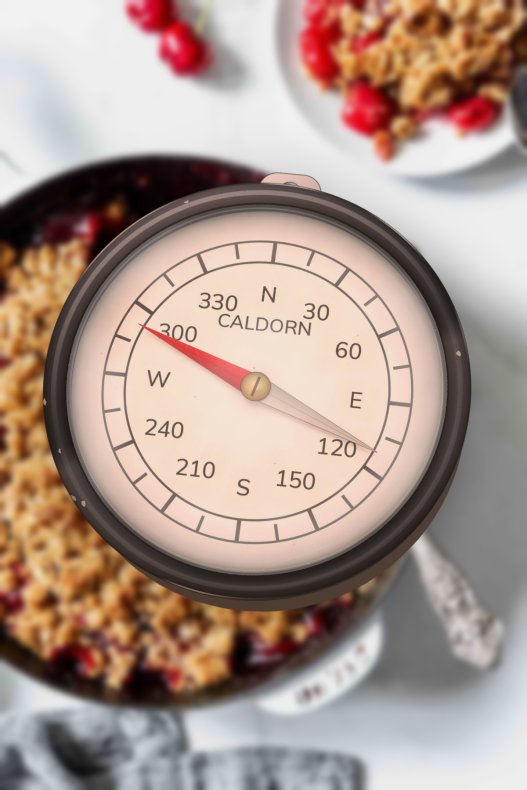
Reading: 292.5; °
